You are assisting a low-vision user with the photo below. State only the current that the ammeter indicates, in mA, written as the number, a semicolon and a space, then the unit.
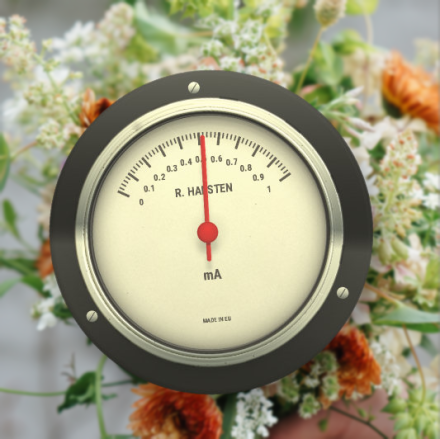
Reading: 0.52; mA
